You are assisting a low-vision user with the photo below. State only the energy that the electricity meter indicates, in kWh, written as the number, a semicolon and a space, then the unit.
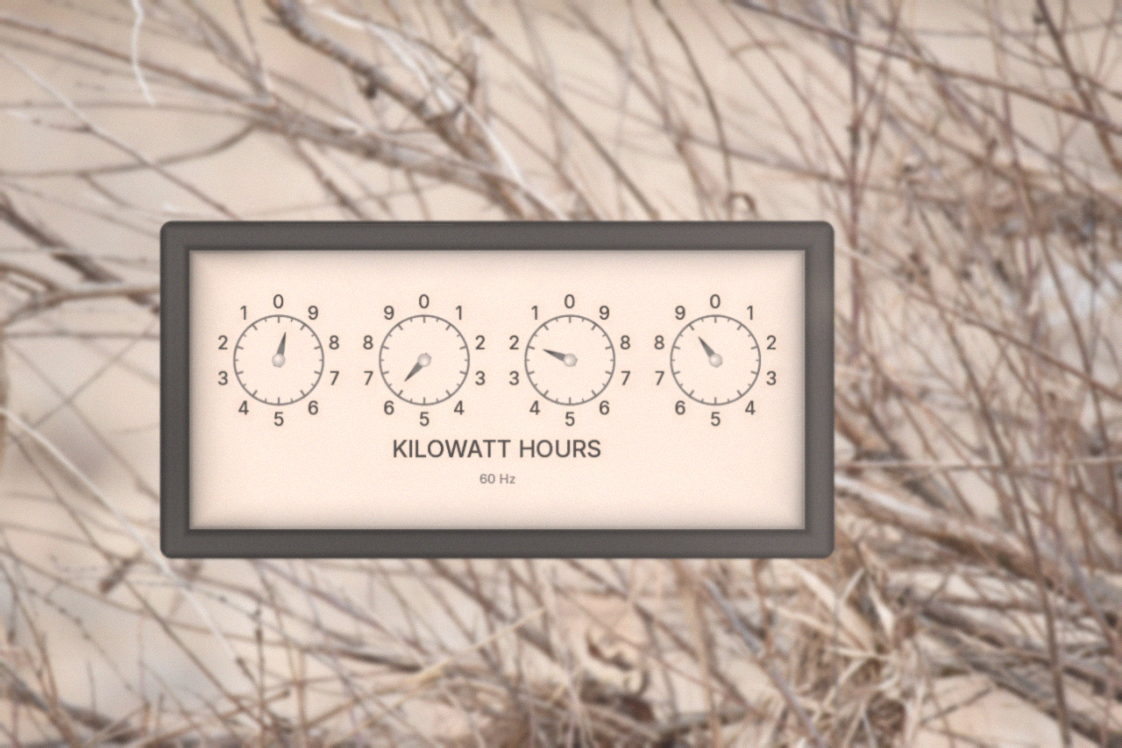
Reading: 9619; kWh
